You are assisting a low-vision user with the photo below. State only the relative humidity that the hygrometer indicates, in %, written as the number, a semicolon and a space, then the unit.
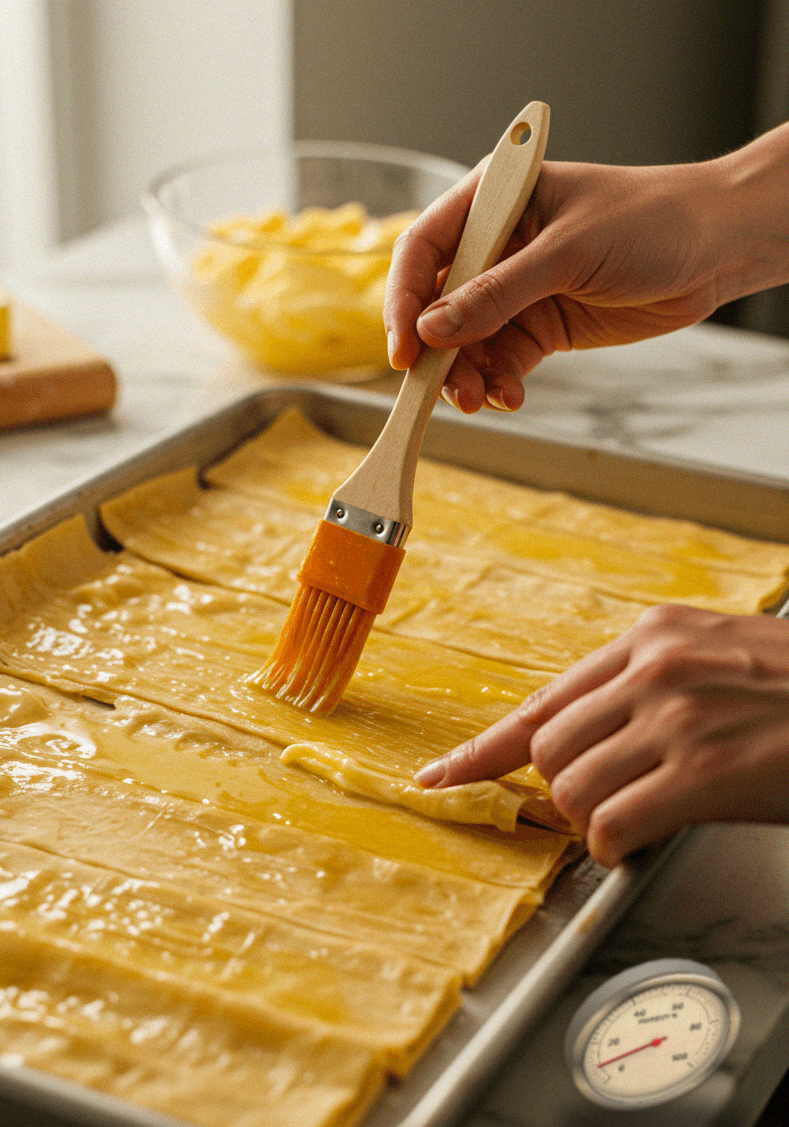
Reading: 10; %
